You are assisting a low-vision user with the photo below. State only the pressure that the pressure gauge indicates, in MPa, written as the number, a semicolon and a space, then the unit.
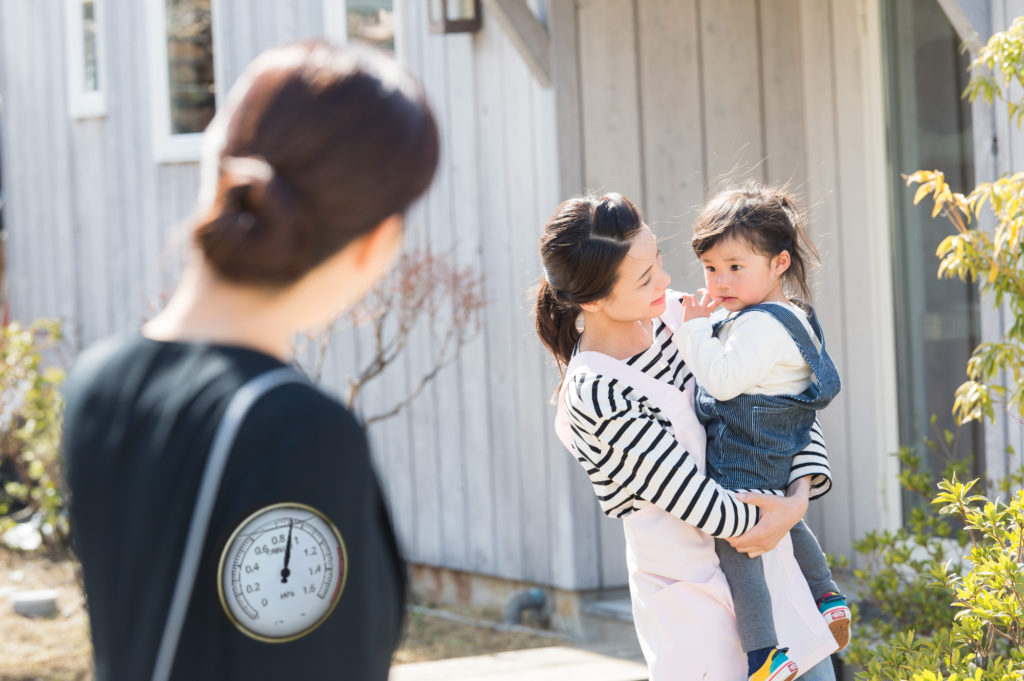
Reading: 0.9; MPa
